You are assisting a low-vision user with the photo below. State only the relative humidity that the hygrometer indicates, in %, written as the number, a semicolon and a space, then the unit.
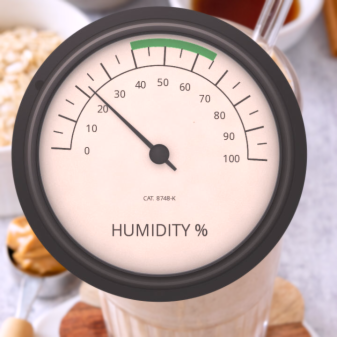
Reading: 22.5; %
